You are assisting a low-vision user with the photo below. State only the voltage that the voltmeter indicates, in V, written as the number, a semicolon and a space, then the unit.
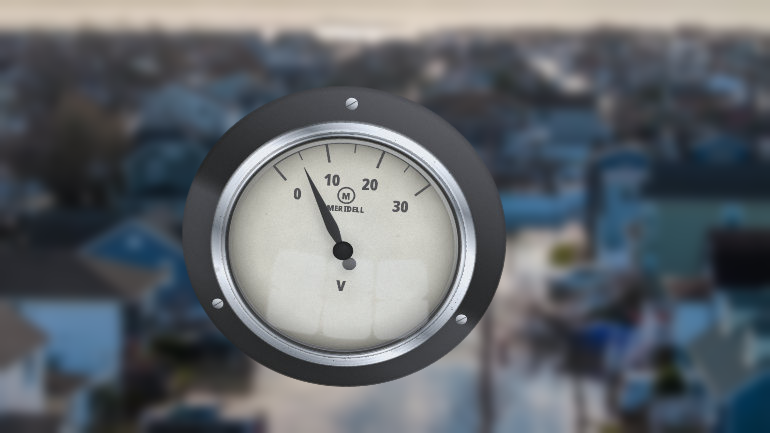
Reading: 5; V
